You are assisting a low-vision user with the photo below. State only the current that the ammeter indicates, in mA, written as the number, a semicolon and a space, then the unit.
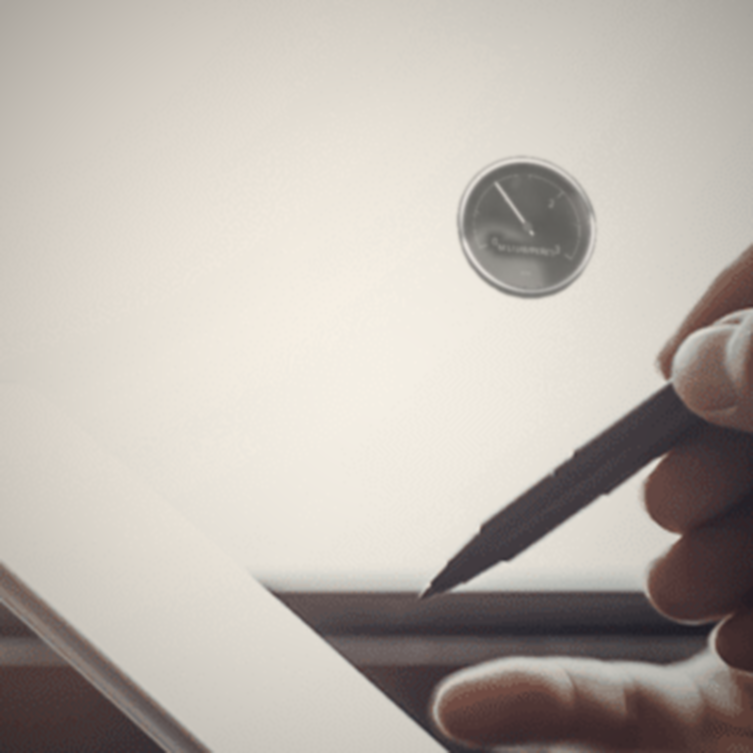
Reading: 1; mA
